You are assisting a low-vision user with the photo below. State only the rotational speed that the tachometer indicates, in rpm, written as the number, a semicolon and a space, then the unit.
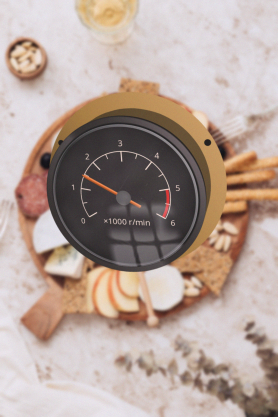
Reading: 1500; rpm
